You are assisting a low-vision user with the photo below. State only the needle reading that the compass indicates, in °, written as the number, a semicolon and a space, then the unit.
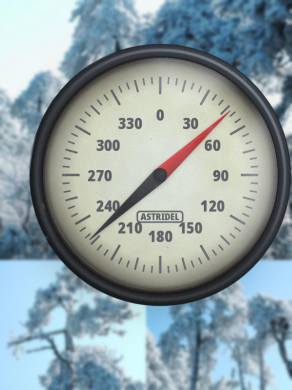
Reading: 47.5; °
